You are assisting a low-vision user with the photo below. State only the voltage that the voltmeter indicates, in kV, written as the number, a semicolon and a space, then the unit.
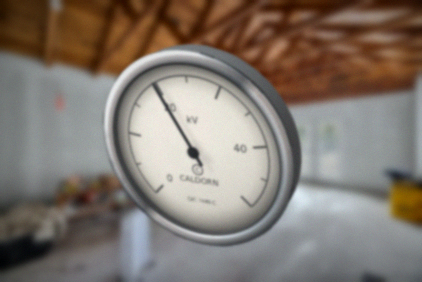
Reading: 20; kV
